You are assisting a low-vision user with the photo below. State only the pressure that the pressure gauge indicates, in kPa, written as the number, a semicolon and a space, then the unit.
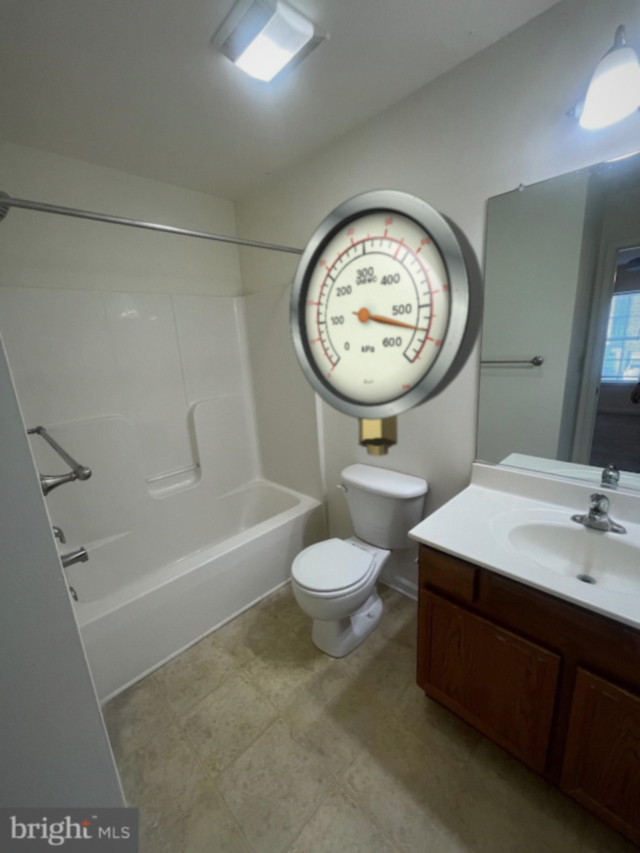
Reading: 540; kPa
